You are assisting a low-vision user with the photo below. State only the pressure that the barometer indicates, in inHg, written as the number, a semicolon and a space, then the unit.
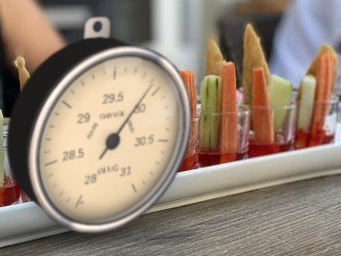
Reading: 29.9; inHg
